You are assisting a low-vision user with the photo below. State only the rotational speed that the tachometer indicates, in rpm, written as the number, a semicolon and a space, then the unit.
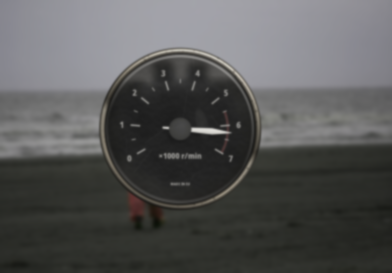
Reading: 6250; rpm
